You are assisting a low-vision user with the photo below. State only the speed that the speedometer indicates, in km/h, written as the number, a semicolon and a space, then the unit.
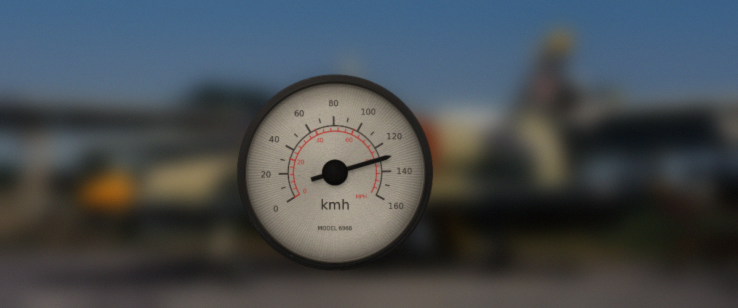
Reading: 130; km/h
